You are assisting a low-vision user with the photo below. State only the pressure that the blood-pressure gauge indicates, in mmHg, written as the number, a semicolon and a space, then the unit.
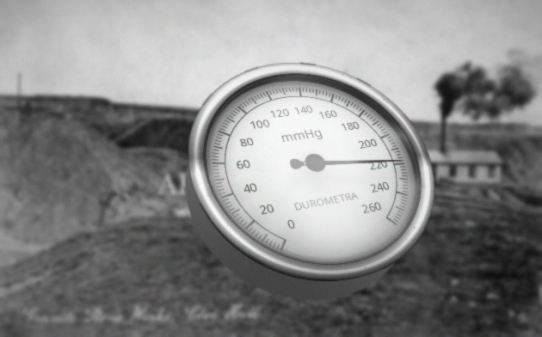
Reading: 220; mmHg
